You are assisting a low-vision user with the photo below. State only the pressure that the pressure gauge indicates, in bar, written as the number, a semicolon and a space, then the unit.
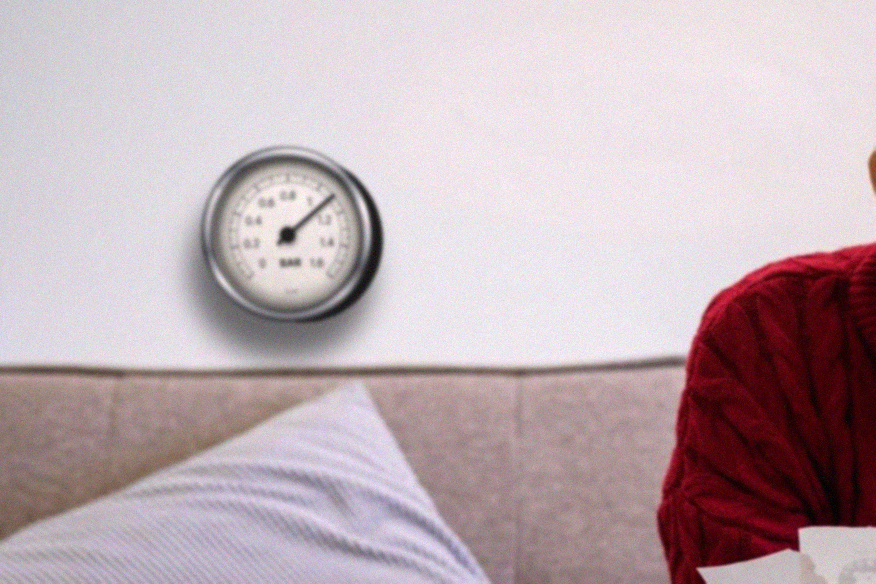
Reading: 1.1; bar
